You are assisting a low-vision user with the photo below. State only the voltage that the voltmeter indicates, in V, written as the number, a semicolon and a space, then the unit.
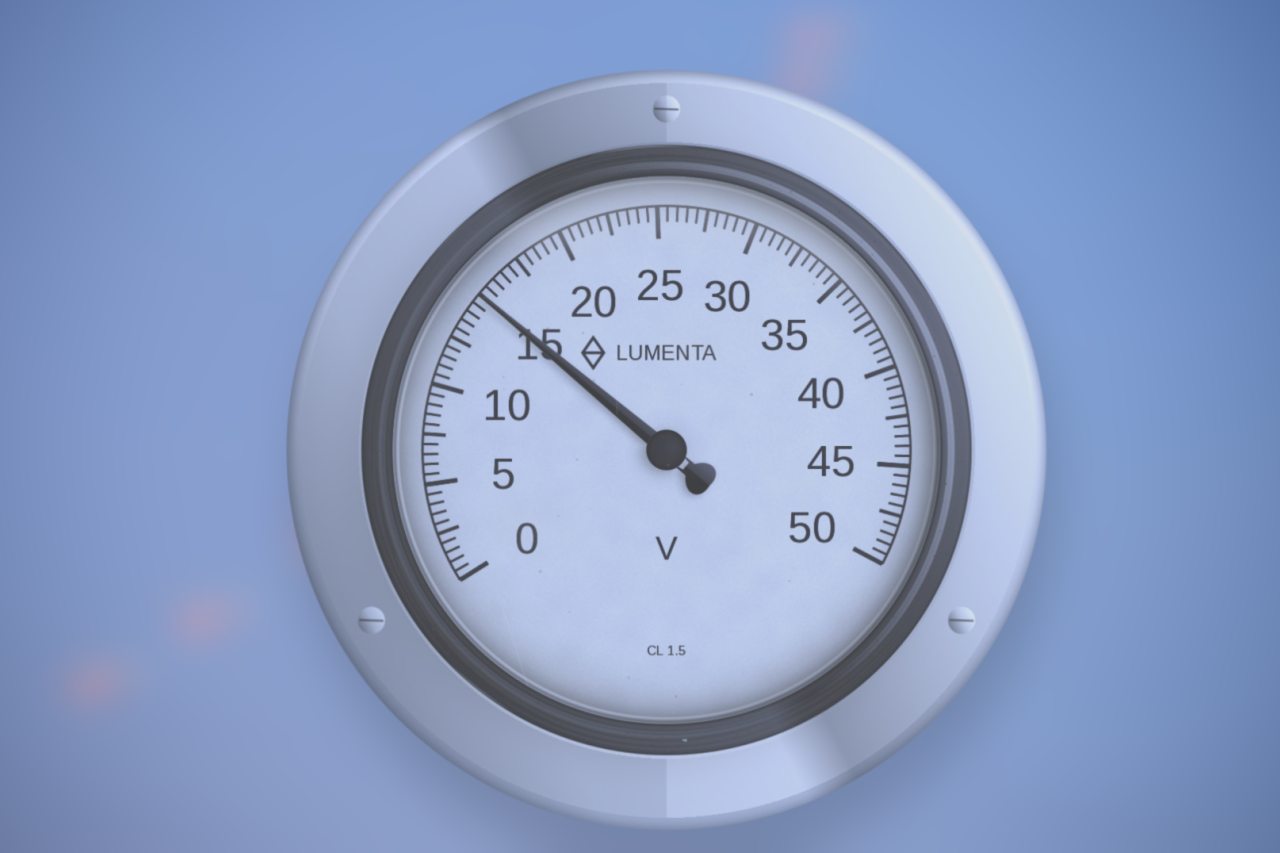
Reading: 15; V
